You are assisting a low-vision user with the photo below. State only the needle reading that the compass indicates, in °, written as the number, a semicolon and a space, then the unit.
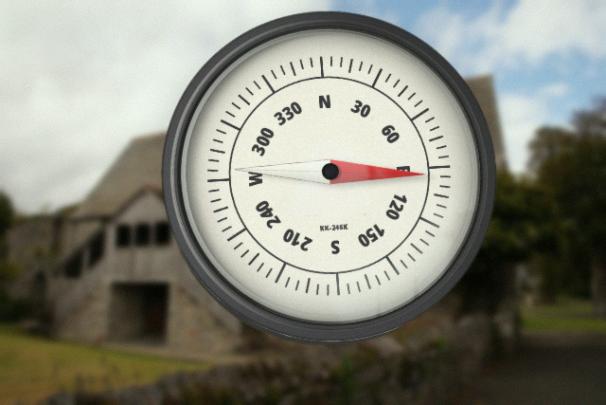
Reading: 95; °
